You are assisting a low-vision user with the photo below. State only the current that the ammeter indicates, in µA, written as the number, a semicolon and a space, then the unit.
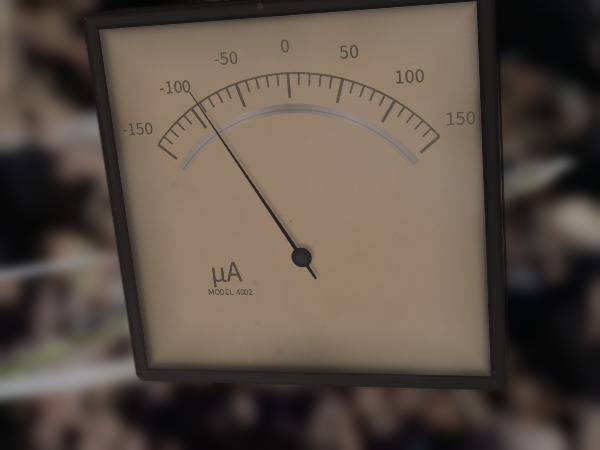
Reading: -90; µA
